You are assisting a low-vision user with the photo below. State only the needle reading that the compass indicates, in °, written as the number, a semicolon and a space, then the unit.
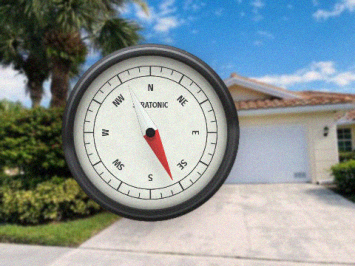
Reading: 155; °
